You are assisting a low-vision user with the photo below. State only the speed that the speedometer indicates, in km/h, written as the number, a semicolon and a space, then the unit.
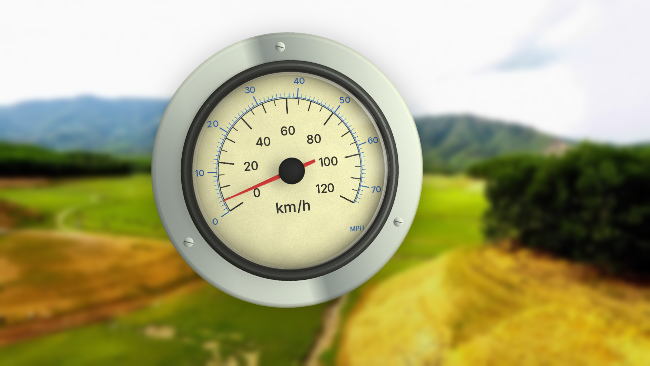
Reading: 5; km/h
